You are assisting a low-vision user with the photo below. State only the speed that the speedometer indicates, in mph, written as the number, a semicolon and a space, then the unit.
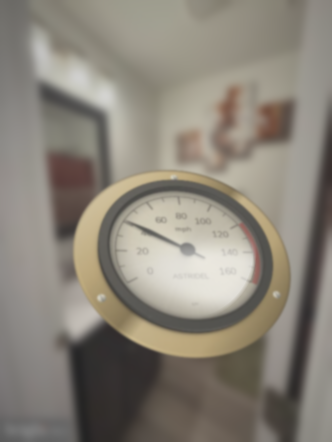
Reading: 40; mph
